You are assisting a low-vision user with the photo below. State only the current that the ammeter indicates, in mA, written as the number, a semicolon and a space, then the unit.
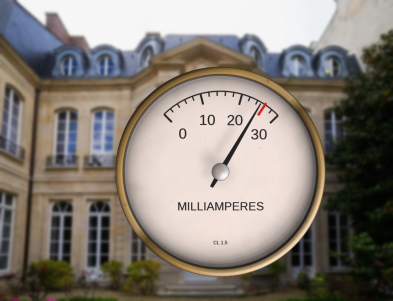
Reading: 25; mA
